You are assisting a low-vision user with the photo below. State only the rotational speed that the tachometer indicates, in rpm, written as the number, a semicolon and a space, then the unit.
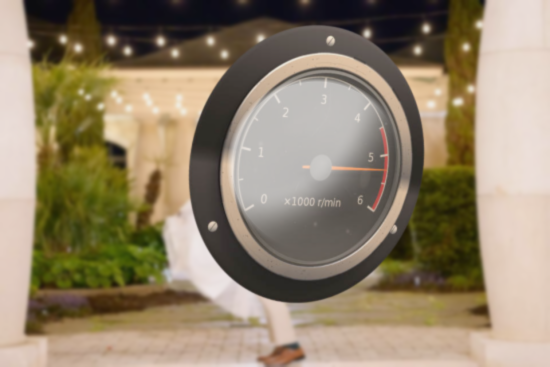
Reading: 5250; rpm
